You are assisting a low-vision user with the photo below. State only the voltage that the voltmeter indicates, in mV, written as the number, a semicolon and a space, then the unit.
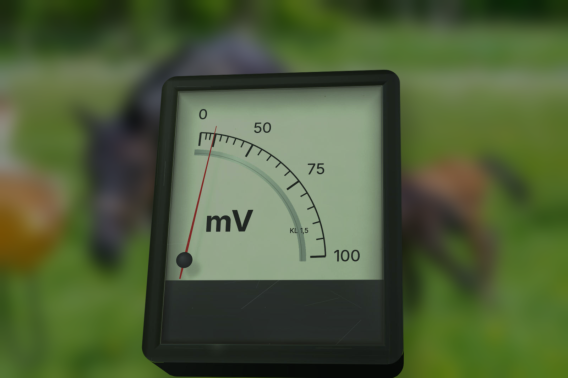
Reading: 25; mV
